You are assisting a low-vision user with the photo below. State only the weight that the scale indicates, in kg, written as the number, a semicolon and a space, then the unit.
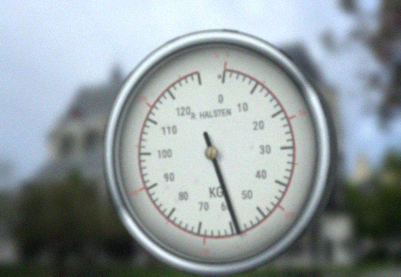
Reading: 58; kg
